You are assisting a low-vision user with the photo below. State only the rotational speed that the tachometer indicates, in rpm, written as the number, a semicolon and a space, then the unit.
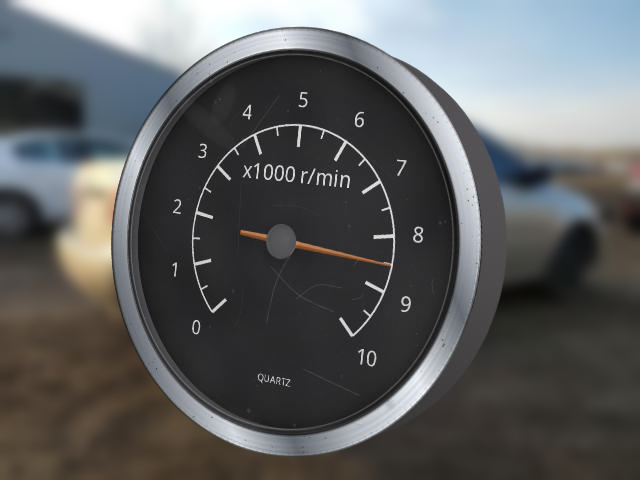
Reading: 8500; rpm
